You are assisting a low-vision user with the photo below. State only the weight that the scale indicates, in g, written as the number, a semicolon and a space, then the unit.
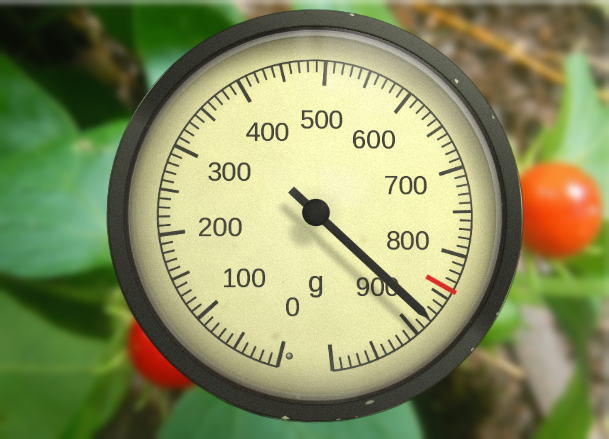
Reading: 880; g
